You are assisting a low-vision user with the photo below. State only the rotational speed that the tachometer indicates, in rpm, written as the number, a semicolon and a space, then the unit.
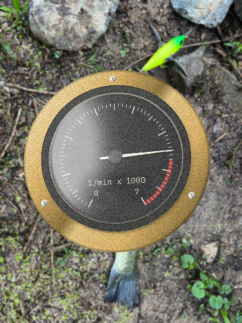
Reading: 5500; rpm
